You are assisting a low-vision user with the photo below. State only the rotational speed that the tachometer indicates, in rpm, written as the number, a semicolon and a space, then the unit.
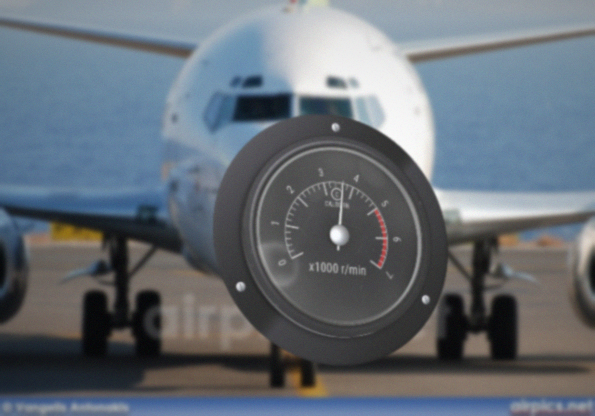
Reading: 3600; rpm
